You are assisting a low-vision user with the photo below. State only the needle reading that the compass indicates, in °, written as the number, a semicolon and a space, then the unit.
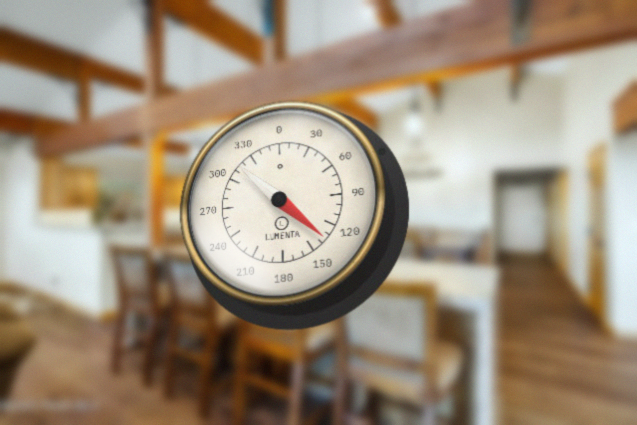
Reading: 135; °
